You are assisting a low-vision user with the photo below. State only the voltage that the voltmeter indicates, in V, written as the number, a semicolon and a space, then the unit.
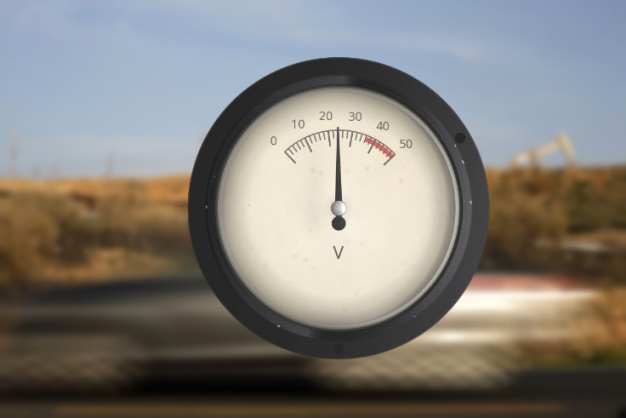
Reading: 24; V
